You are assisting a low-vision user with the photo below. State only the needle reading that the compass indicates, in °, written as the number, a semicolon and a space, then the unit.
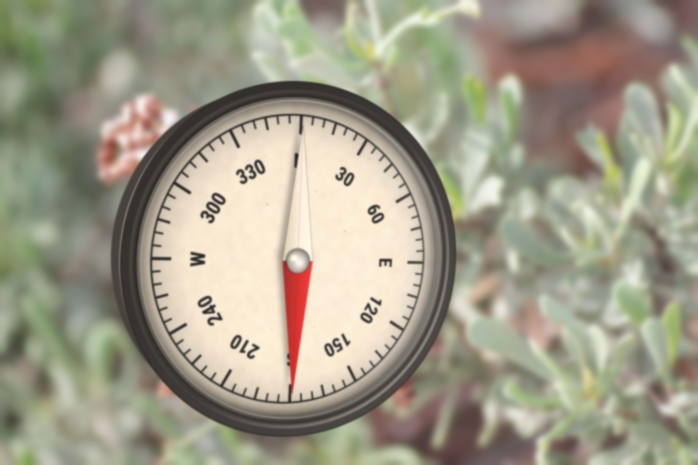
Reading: 180; °
